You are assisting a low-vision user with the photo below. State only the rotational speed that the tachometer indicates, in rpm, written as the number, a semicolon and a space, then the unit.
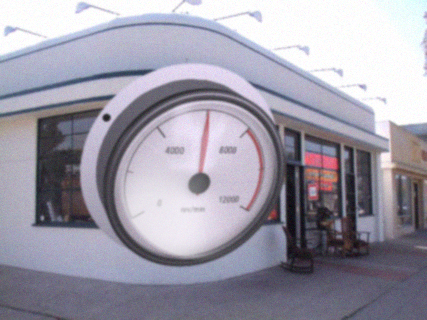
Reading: 6000; rpm
